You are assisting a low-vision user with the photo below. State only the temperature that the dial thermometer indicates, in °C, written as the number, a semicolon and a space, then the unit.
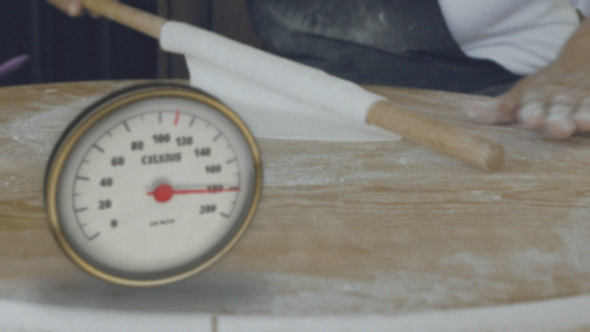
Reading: 180; °C
